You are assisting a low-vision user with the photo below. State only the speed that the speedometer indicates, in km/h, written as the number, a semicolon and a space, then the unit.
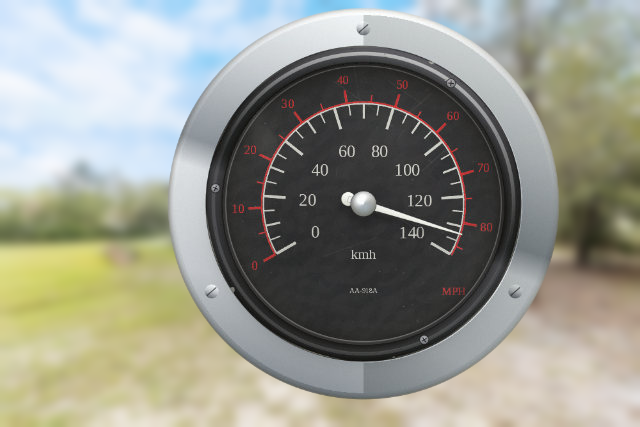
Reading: 132.5; km/h
